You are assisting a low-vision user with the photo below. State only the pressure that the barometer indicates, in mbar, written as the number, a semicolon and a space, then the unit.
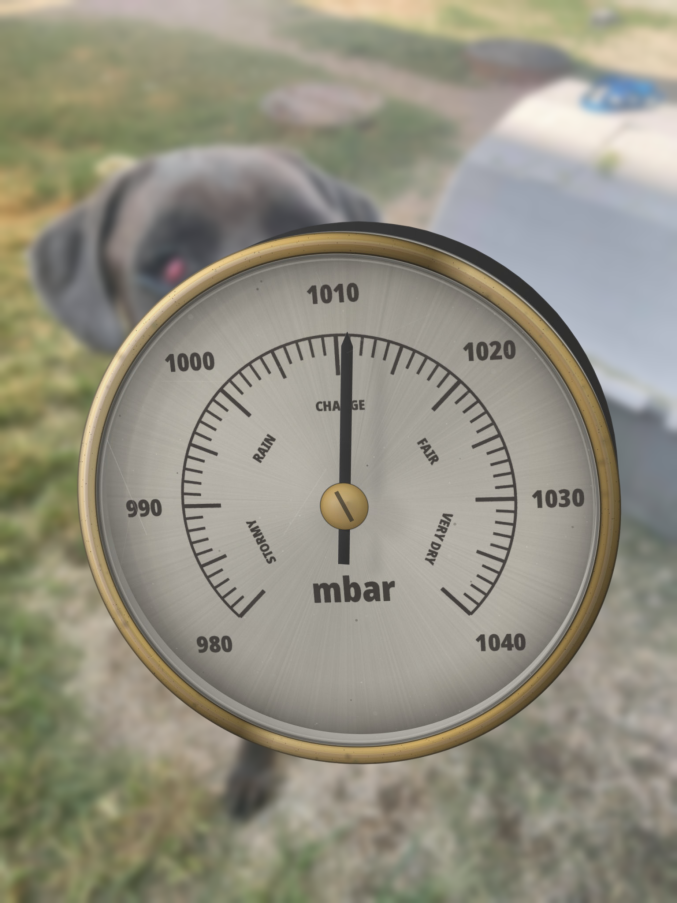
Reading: 1011; mbar
